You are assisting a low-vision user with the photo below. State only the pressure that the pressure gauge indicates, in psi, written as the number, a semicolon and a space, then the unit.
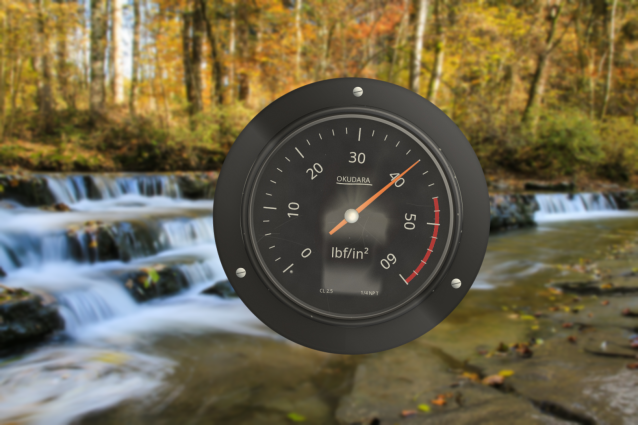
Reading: 40; psi
